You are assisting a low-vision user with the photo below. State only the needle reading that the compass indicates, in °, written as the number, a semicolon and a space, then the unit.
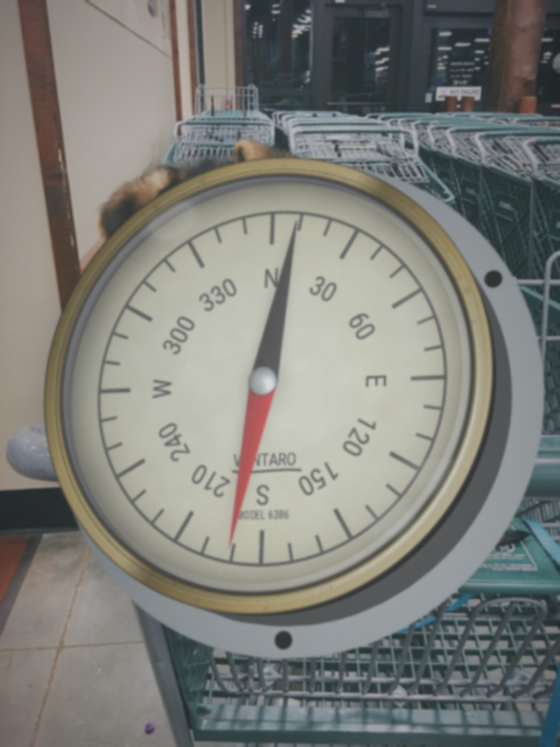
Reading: 190; °
